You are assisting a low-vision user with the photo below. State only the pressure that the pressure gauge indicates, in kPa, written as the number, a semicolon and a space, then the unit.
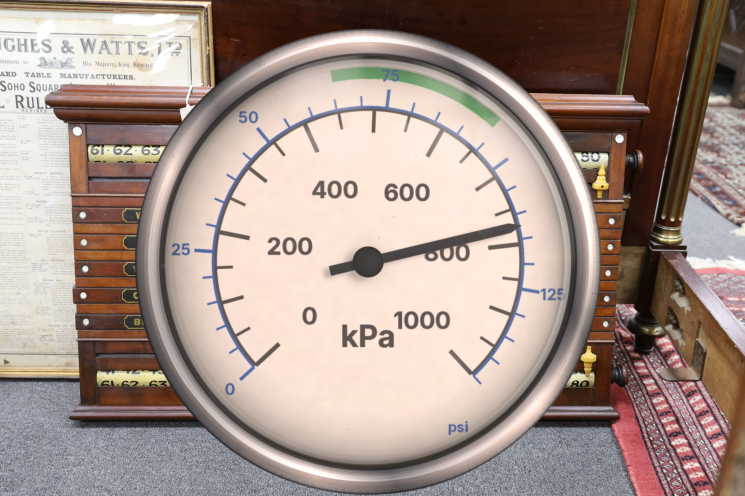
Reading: 775; kPa
